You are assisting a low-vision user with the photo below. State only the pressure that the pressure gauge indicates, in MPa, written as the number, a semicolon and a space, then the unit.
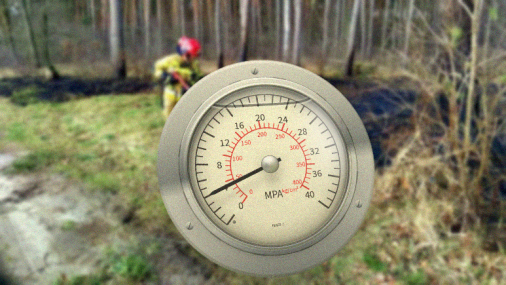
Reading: 4; MPa
